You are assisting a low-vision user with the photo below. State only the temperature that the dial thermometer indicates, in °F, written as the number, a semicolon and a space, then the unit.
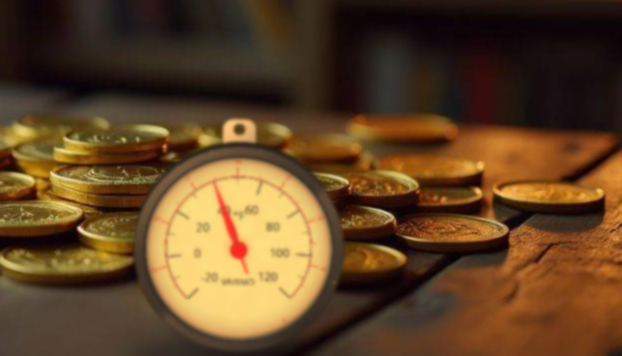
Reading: 40; °F
